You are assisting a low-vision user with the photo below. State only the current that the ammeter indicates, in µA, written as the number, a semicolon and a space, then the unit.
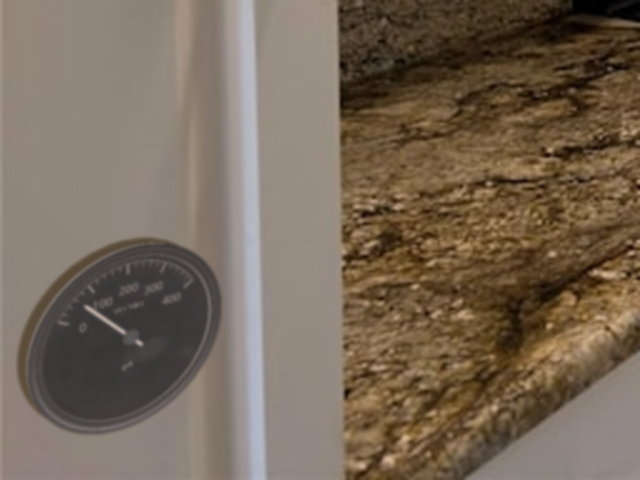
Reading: 60; µA
